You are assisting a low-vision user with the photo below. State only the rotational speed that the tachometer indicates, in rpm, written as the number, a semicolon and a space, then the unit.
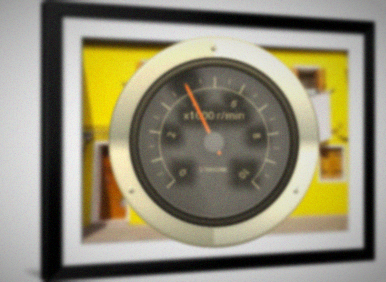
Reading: 4000; rpm
